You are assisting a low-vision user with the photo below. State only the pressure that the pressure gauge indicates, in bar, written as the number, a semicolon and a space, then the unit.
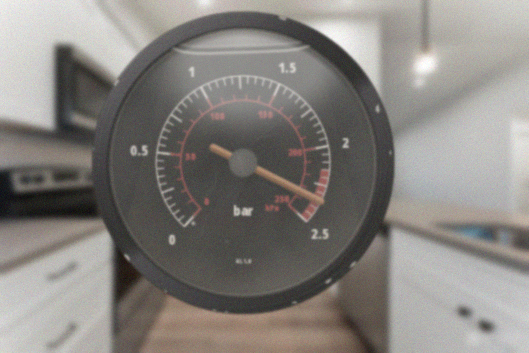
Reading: 2.35; bar
